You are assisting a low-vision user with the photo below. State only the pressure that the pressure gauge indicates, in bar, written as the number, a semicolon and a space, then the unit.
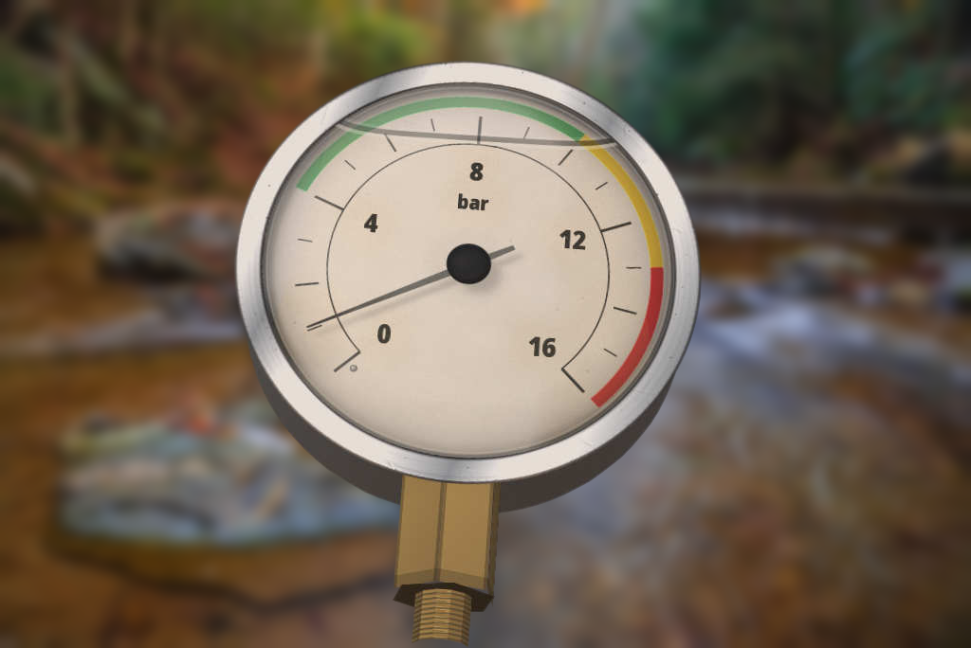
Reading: 1; bar
